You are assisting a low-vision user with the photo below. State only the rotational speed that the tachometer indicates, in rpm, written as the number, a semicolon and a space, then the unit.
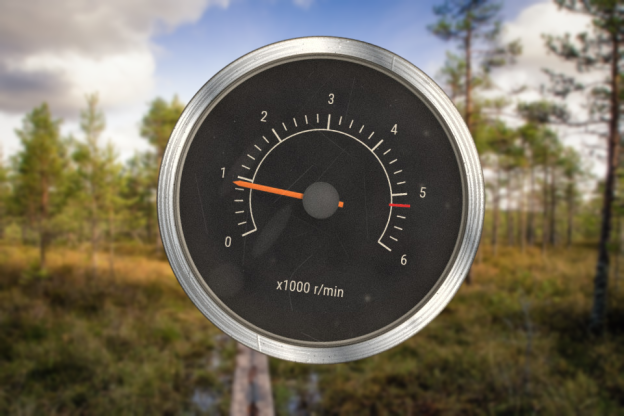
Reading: 900; rpm
